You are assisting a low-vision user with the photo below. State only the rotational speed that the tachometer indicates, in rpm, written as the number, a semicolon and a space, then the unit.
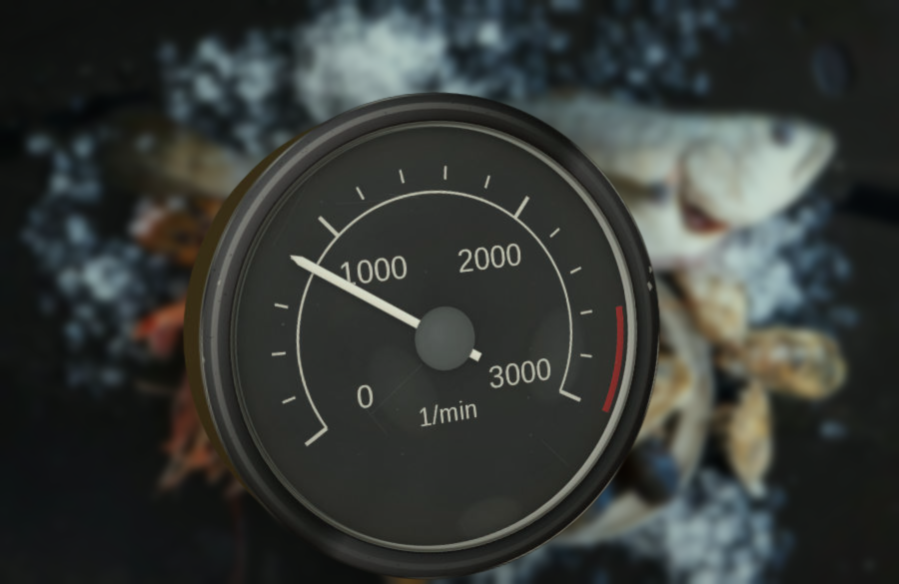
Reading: 800; rpm
